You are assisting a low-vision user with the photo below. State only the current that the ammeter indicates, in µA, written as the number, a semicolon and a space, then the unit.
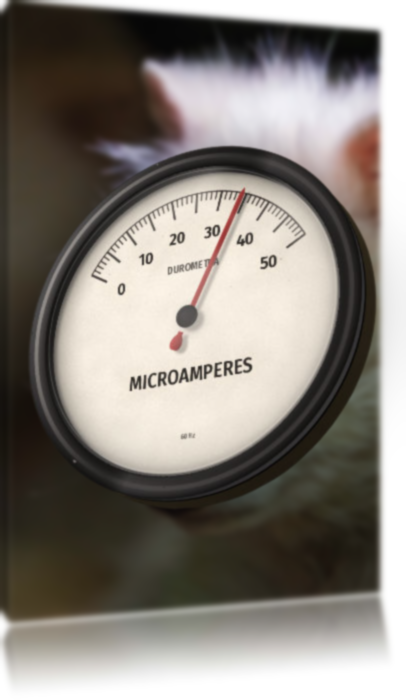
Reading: 35; µA
